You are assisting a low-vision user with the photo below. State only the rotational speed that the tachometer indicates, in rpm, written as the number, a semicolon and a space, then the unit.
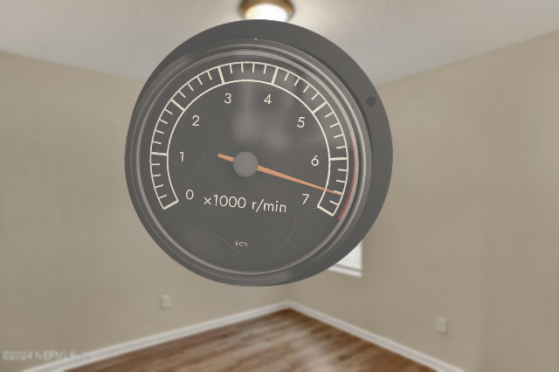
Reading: 6600; rpm
